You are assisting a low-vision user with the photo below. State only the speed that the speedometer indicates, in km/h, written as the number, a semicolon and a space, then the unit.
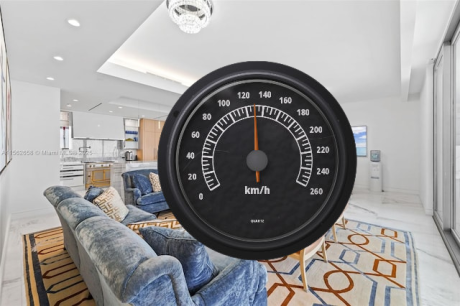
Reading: 130; km/h
